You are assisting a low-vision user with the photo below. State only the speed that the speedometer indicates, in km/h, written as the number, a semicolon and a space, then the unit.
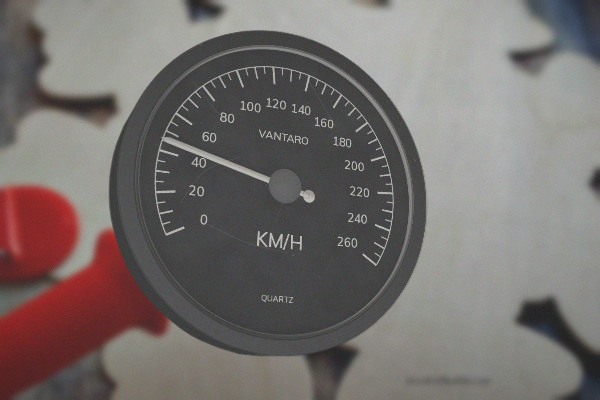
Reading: 45; km/h
